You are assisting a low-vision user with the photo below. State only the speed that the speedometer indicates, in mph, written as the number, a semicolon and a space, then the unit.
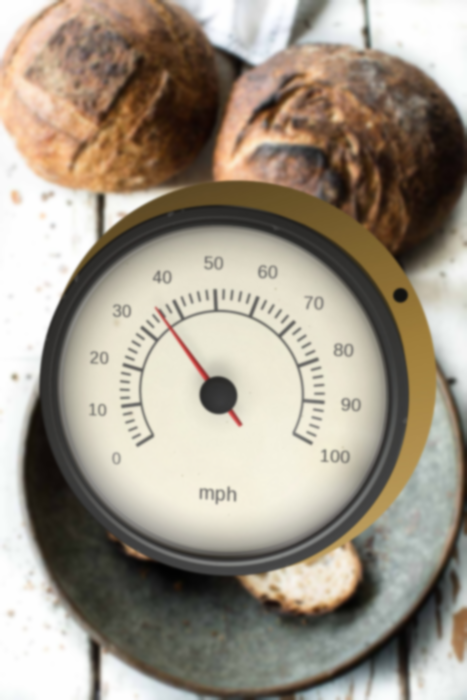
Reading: 36; mph
